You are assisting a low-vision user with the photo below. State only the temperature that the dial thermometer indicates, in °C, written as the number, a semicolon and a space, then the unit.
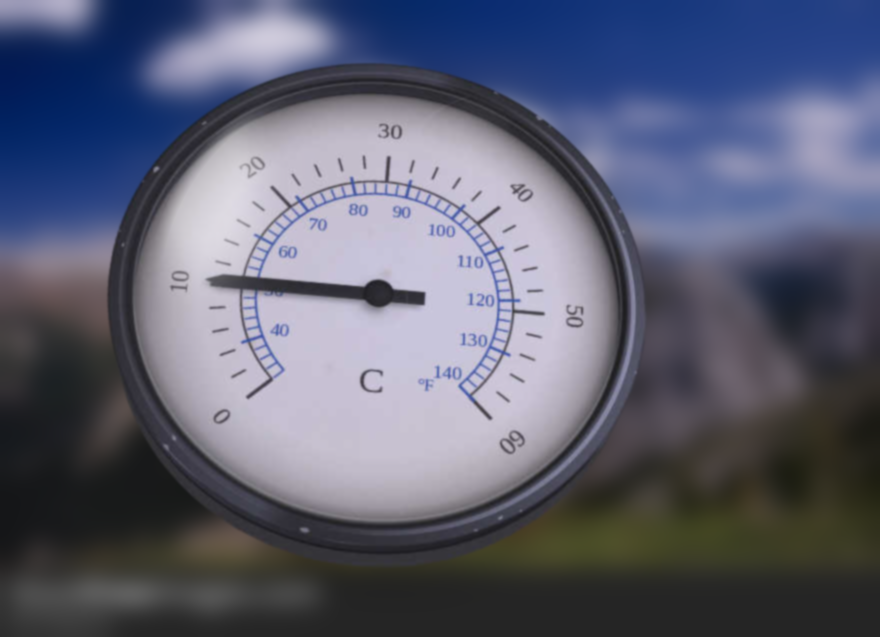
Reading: 10; °C
